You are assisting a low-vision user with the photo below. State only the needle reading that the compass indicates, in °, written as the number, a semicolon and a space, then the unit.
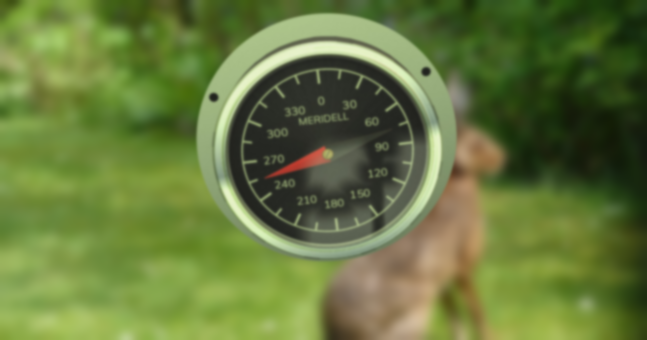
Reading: 255; °
